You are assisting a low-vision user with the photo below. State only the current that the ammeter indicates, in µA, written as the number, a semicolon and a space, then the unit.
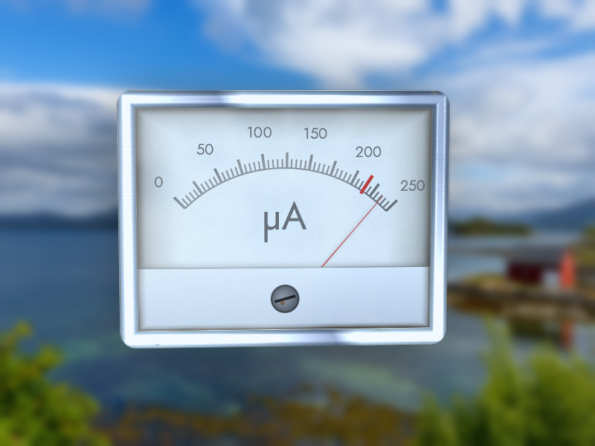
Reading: 235; µA
